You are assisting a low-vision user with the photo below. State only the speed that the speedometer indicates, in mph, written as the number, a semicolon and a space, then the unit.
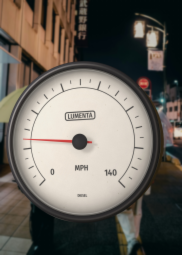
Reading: 25; mph
